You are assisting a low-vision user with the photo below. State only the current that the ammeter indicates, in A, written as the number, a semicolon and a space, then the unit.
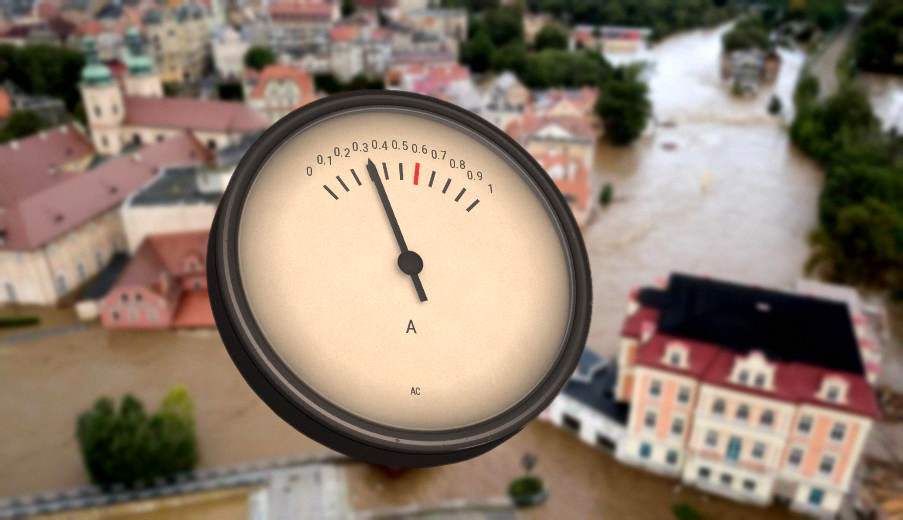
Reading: 0.3; A
